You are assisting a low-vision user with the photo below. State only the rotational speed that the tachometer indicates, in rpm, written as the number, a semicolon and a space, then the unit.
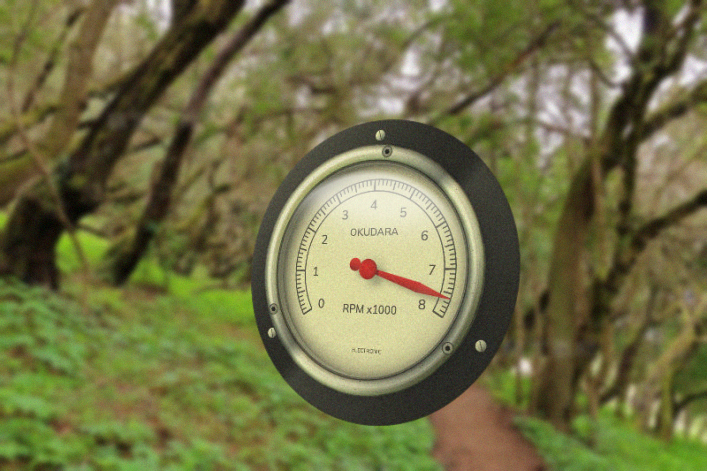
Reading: 7600; rpm
